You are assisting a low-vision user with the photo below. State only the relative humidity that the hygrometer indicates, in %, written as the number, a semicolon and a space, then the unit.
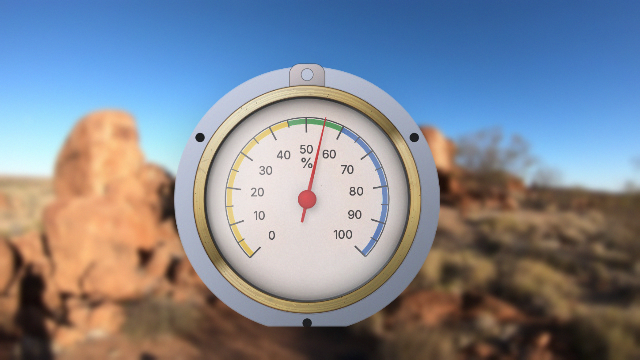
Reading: 55; %
